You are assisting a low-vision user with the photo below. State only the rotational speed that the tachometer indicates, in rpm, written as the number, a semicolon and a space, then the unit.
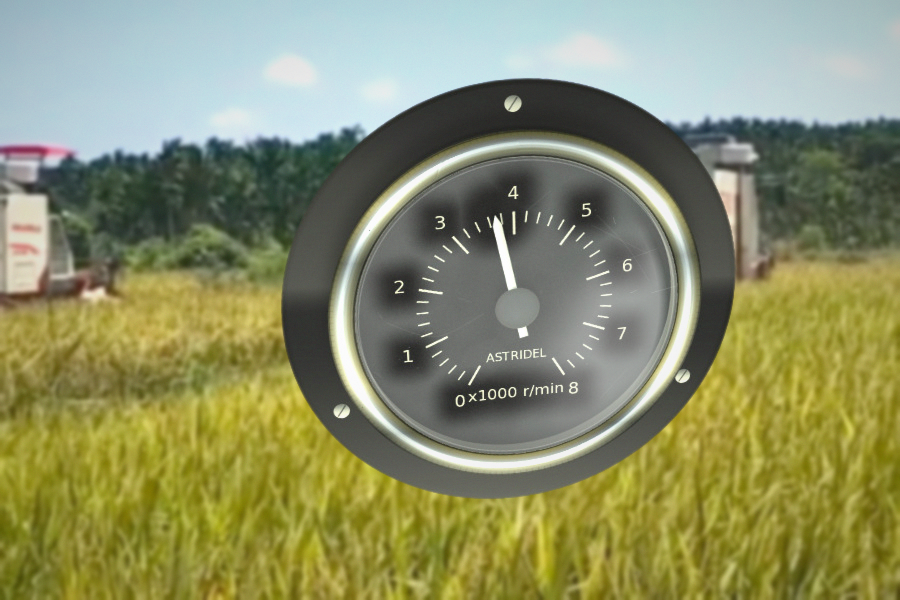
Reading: 3700; rpm
